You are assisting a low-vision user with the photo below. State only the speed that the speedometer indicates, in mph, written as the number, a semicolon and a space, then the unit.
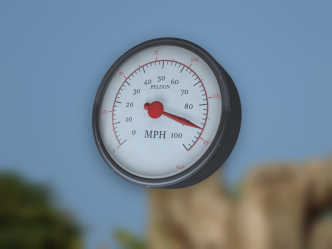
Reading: 90; mph
